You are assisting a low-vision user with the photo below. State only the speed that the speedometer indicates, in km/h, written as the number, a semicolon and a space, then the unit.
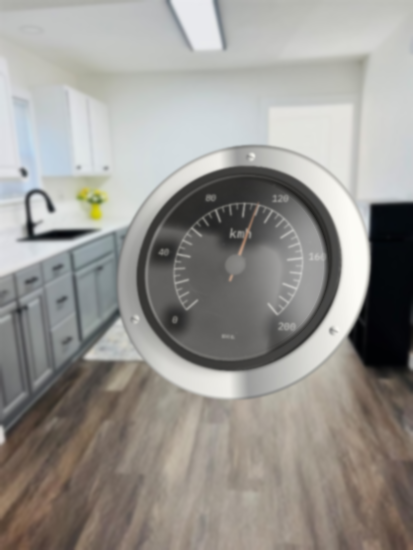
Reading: 110; km/h
